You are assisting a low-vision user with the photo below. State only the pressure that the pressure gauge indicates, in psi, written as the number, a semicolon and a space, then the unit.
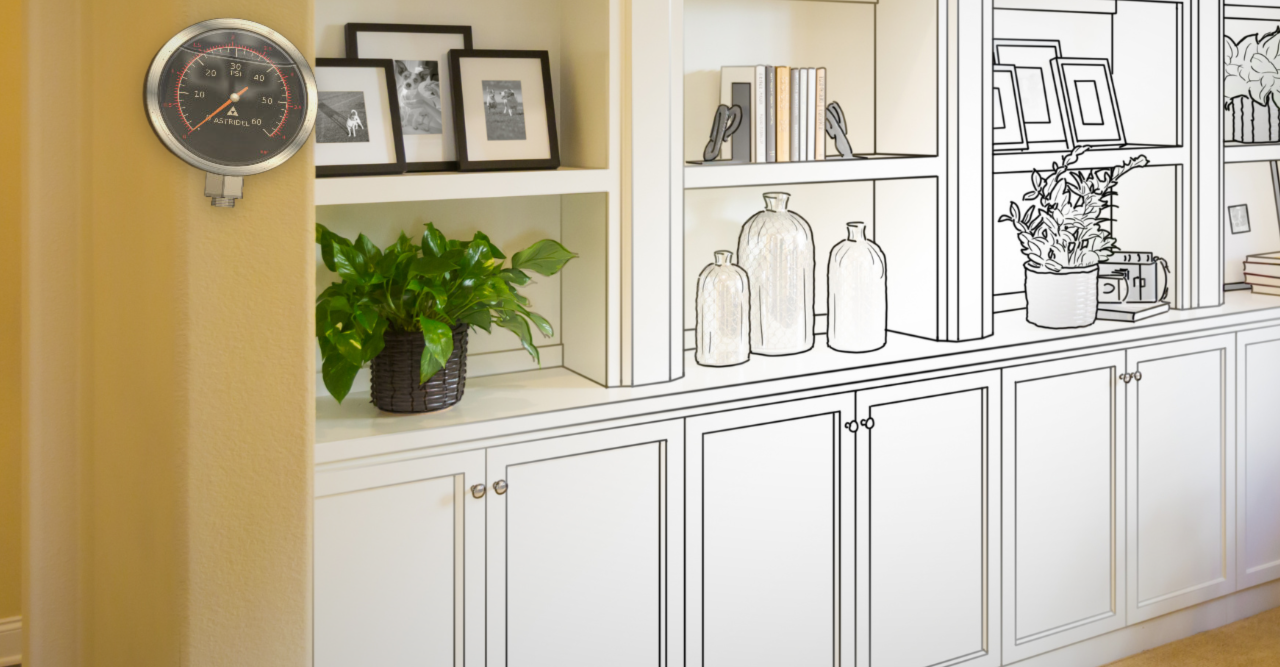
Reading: 0; psi
